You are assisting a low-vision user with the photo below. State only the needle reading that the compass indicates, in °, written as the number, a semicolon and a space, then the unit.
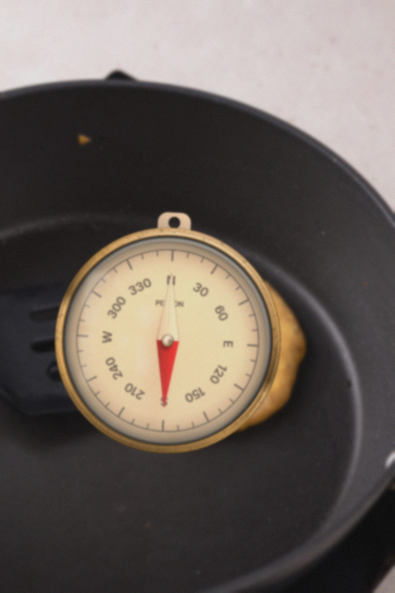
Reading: 180; °
